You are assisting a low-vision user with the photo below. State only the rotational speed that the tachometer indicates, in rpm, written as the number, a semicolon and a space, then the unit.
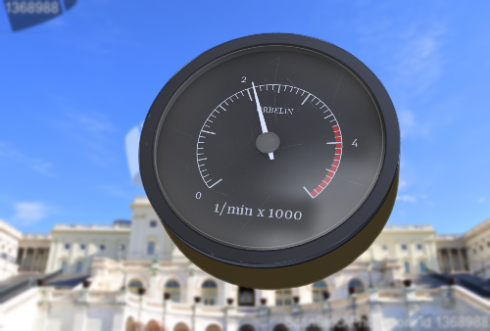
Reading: 2100; rpm
